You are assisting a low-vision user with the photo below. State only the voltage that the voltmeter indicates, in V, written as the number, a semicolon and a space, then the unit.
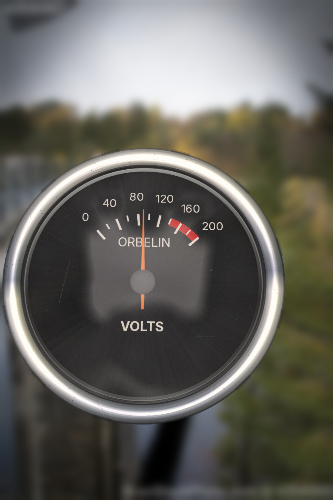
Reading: 90; V
